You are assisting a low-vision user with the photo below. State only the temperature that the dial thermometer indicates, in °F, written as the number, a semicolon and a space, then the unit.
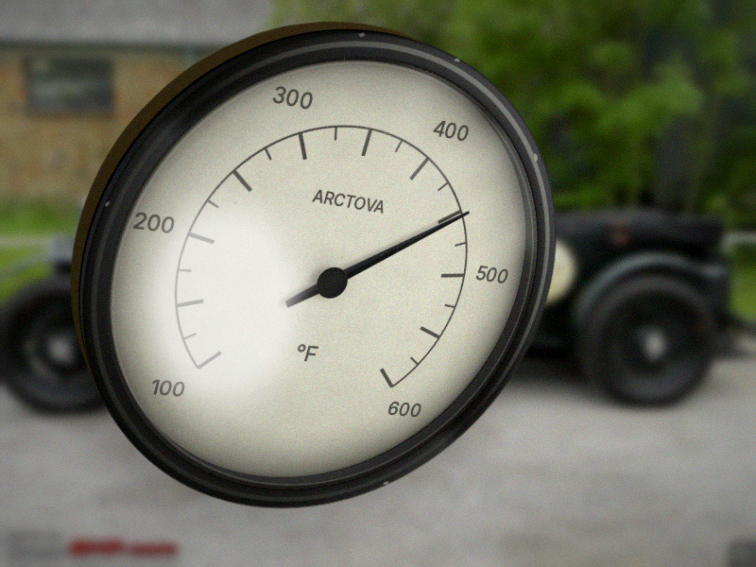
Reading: 450; °F
